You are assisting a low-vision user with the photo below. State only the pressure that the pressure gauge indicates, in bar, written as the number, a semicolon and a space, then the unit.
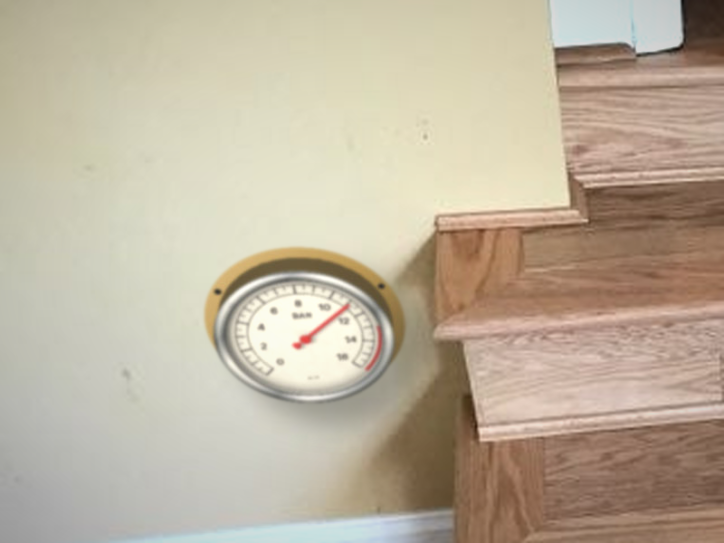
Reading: 11; bar
